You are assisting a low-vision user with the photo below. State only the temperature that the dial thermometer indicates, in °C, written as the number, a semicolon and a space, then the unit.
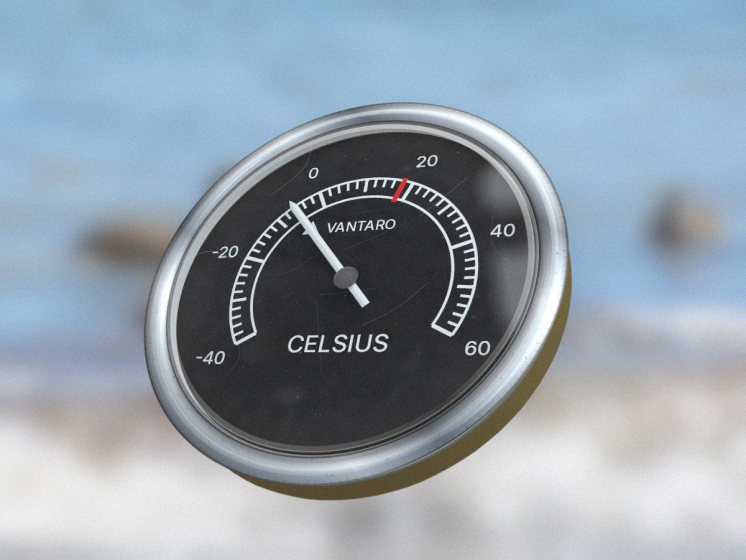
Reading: -6; °C
